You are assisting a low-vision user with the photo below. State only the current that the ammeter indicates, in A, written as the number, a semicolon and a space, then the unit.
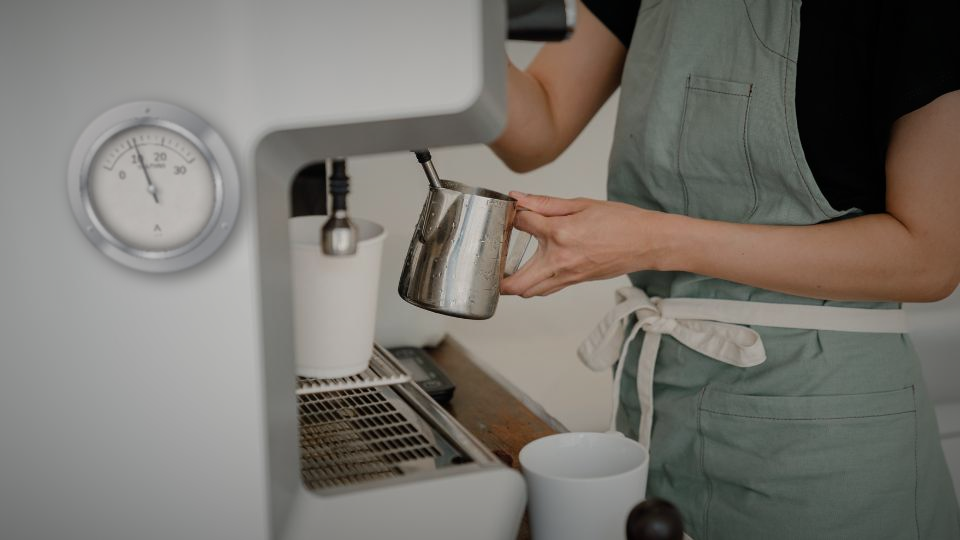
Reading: 12; A
